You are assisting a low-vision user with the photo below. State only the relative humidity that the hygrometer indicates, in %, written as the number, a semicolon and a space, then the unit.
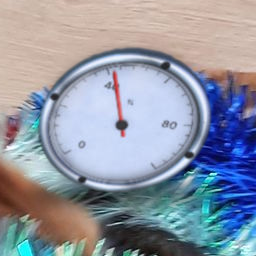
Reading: 42; %
